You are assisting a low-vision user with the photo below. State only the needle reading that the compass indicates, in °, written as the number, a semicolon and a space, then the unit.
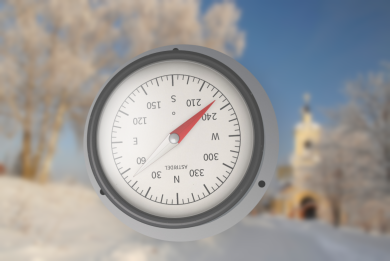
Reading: 230; °
